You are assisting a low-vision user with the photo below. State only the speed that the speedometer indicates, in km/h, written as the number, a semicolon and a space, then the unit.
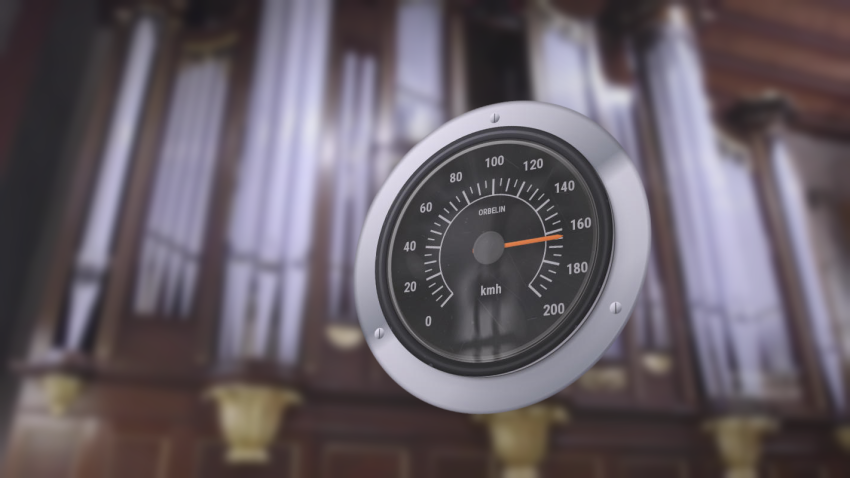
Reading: 165; km/h
